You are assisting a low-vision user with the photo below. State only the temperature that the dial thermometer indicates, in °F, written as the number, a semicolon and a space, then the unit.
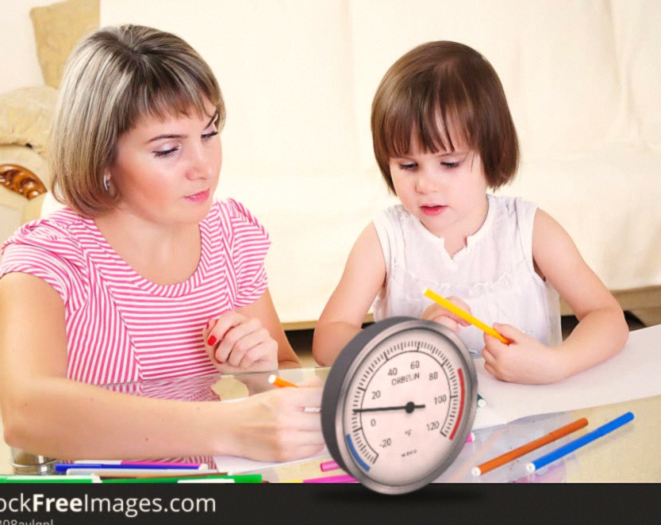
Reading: 10; °F
